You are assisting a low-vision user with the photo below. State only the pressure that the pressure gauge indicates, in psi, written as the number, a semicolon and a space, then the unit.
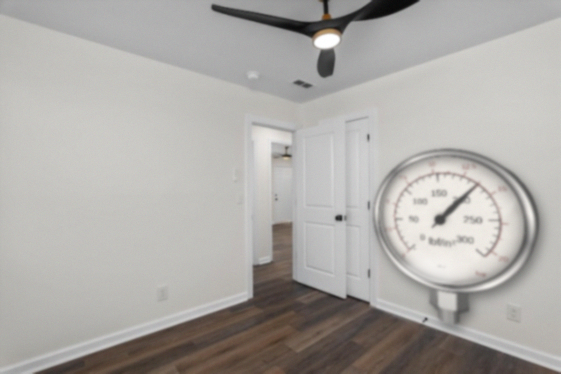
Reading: 200; psi
